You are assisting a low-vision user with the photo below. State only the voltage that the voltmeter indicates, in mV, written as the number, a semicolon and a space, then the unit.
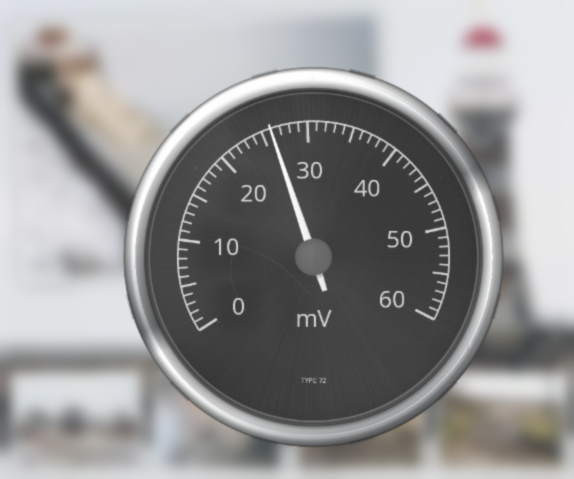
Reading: 26; mV
